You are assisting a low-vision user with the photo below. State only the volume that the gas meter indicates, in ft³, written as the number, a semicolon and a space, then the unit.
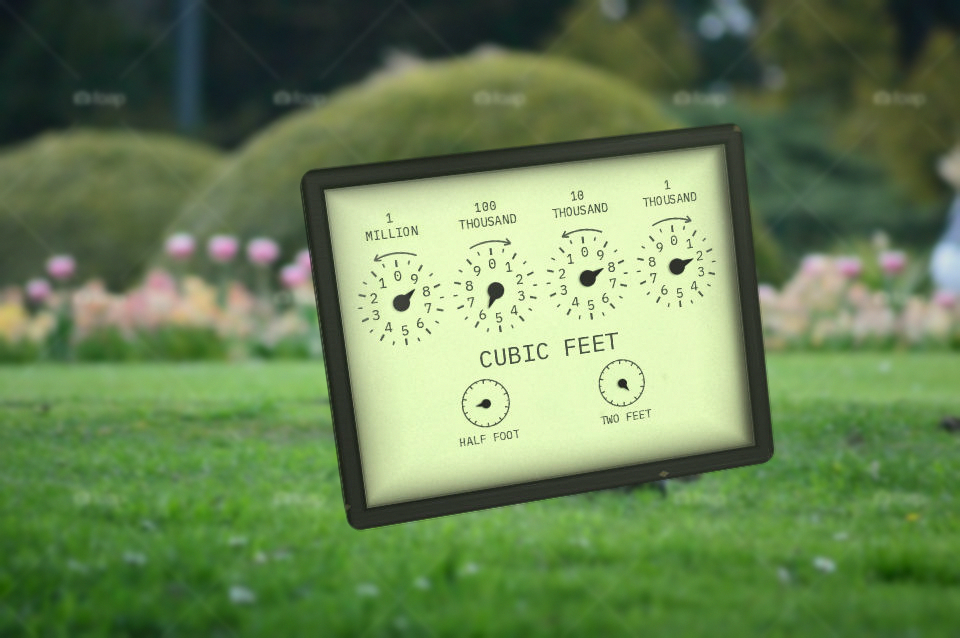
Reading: 858200; ft³
